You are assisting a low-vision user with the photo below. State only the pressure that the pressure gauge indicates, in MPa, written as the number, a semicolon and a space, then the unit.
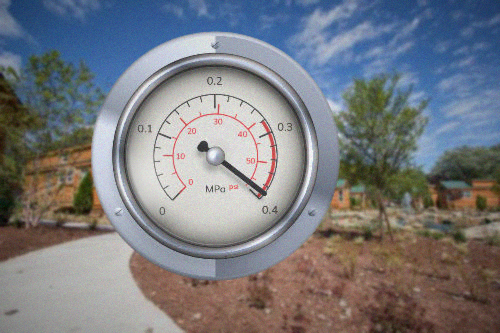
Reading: 0.39; MPa
